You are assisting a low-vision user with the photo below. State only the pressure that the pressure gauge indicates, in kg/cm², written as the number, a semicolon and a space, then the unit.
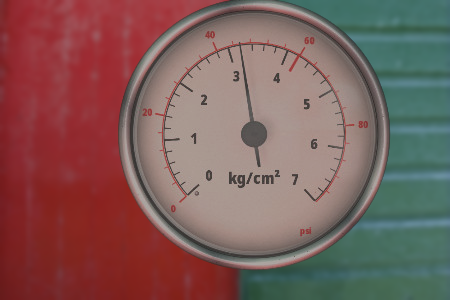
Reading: 3.2; kg/cm²
